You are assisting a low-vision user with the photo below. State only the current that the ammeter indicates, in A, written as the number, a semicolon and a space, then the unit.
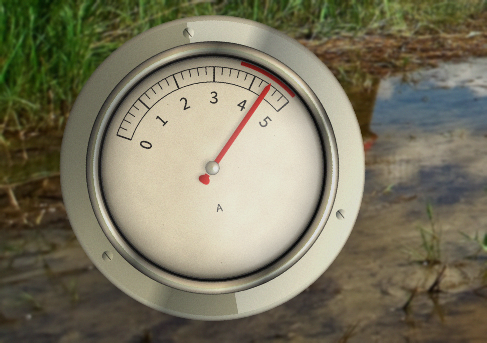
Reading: 4.4; A
